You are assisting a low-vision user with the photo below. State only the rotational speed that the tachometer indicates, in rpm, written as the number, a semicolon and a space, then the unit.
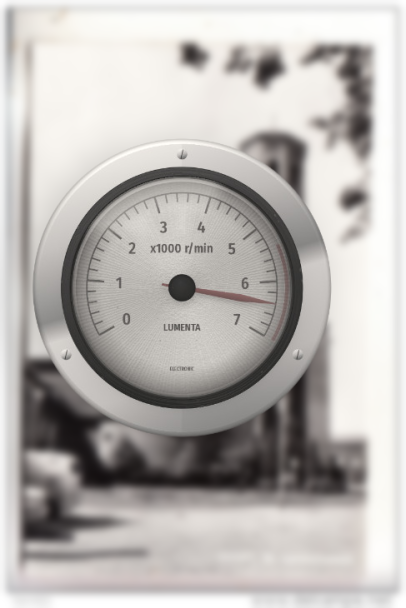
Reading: 6400; rpm
